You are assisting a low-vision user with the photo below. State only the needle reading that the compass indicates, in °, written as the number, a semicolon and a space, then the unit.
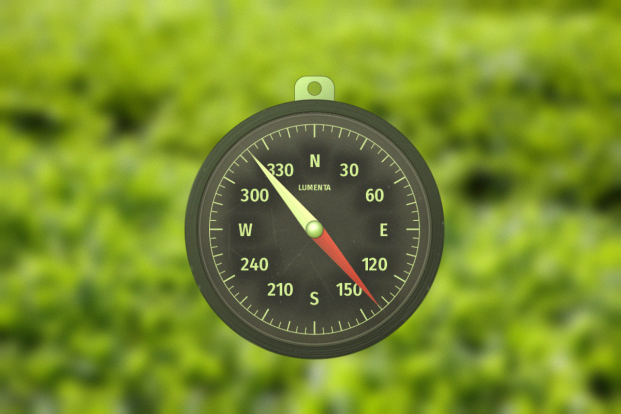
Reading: 140; °
